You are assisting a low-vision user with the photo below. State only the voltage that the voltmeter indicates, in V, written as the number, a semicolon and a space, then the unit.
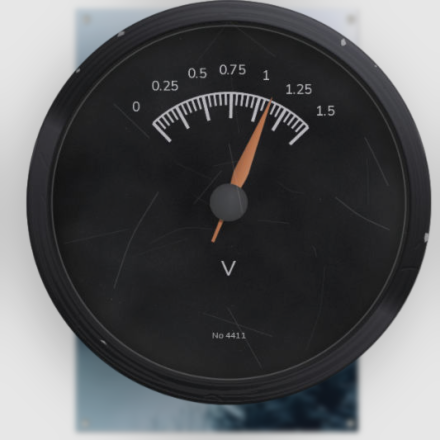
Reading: 1.1; V
